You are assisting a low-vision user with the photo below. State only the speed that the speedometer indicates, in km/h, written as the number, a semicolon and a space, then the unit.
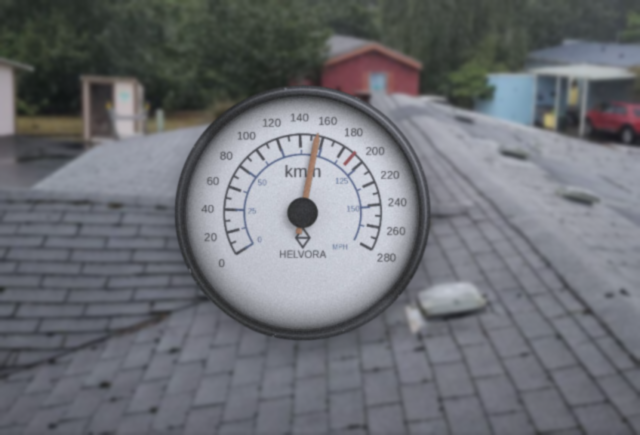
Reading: 155; km/h
